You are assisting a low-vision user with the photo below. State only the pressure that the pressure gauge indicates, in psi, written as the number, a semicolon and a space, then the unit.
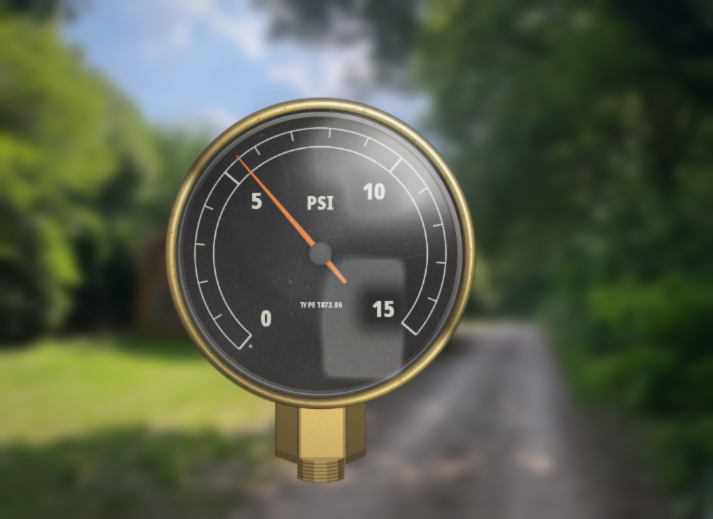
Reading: 5.5; psi
